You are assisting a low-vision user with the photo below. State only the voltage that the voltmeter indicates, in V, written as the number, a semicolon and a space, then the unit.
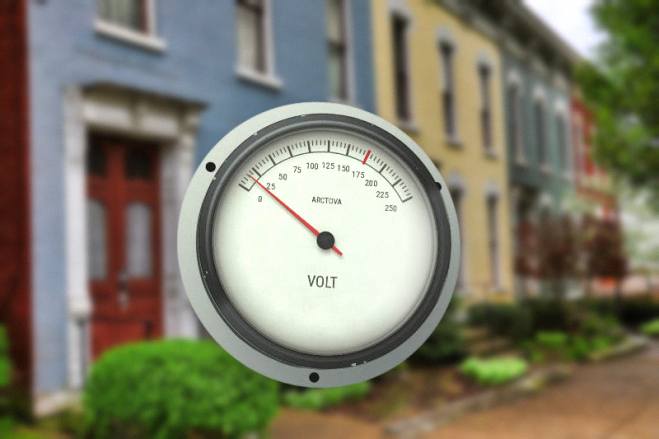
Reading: 15; V
